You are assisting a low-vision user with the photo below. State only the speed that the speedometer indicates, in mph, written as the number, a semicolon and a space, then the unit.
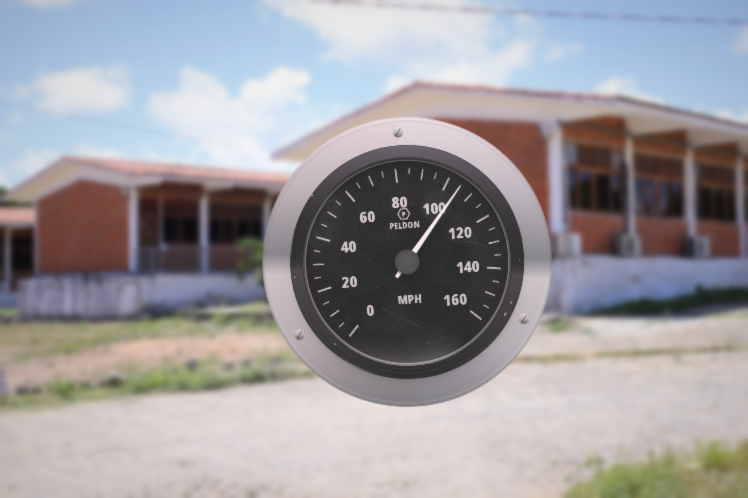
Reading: 105; mph
